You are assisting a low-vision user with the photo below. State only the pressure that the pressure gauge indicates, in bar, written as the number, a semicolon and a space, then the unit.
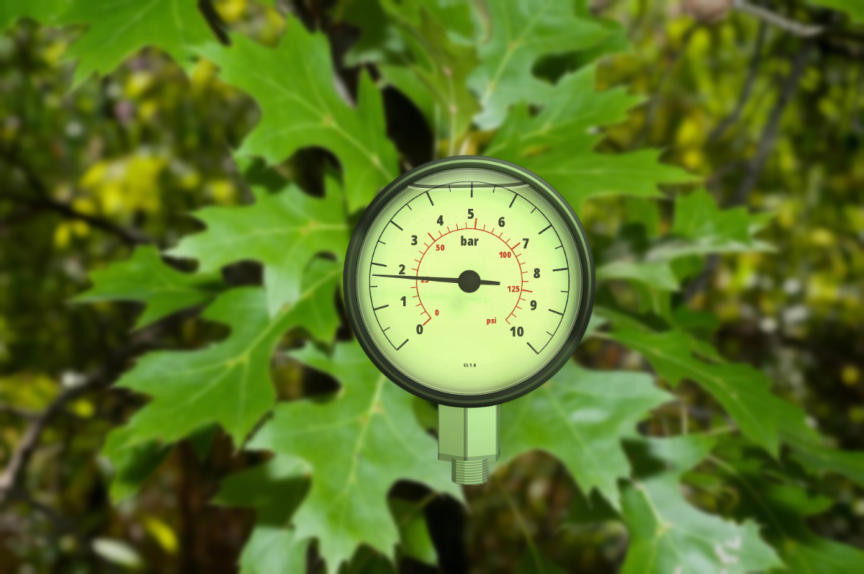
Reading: 1.75; bar
